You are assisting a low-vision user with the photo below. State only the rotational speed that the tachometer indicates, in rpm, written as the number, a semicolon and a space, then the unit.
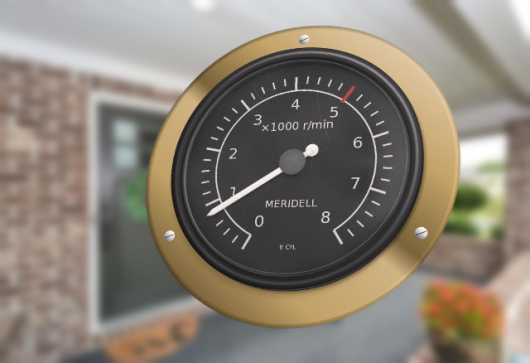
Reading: 800; rpm
